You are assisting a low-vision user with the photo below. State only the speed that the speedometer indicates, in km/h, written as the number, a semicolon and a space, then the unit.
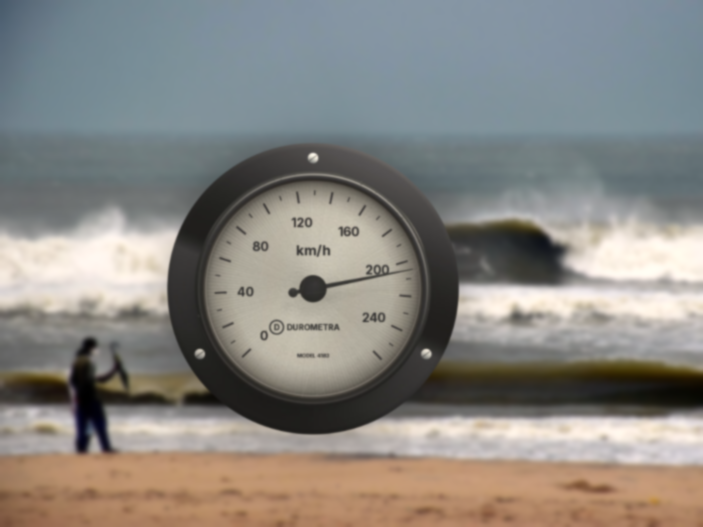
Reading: 205; km/h
